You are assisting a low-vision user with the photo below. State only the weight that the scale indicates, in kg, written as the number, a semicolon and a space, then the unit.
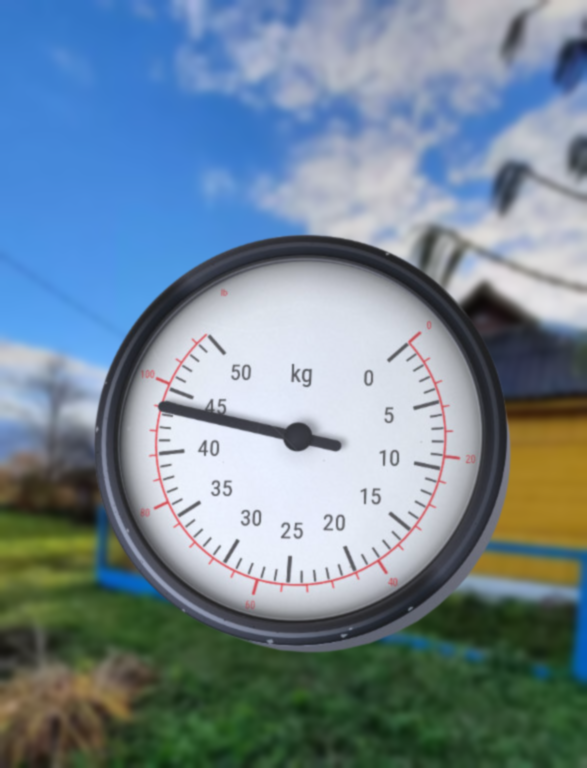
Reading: 43.5; kg
